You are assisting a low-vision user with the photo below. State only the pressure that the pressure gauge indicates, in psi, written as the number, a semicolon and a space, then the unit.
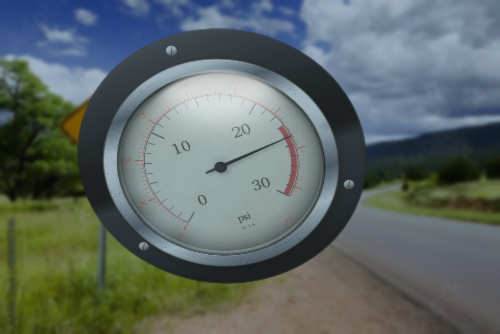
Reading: 24; psi
